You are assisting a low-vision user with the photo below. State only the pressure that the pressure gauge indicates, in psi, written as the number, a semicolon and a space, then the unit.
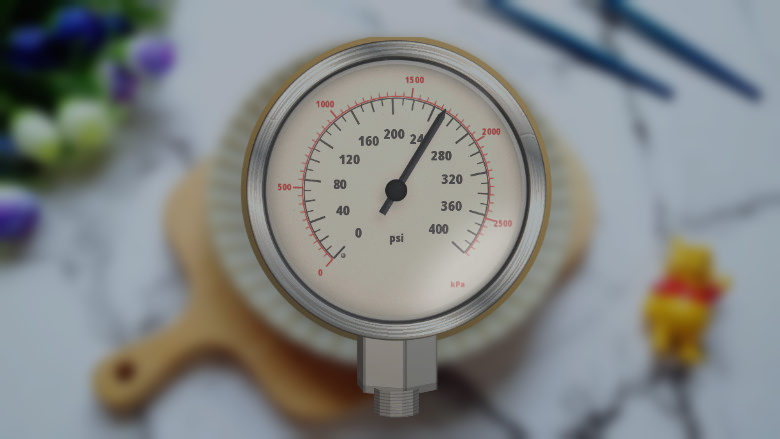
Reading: 250; psi
